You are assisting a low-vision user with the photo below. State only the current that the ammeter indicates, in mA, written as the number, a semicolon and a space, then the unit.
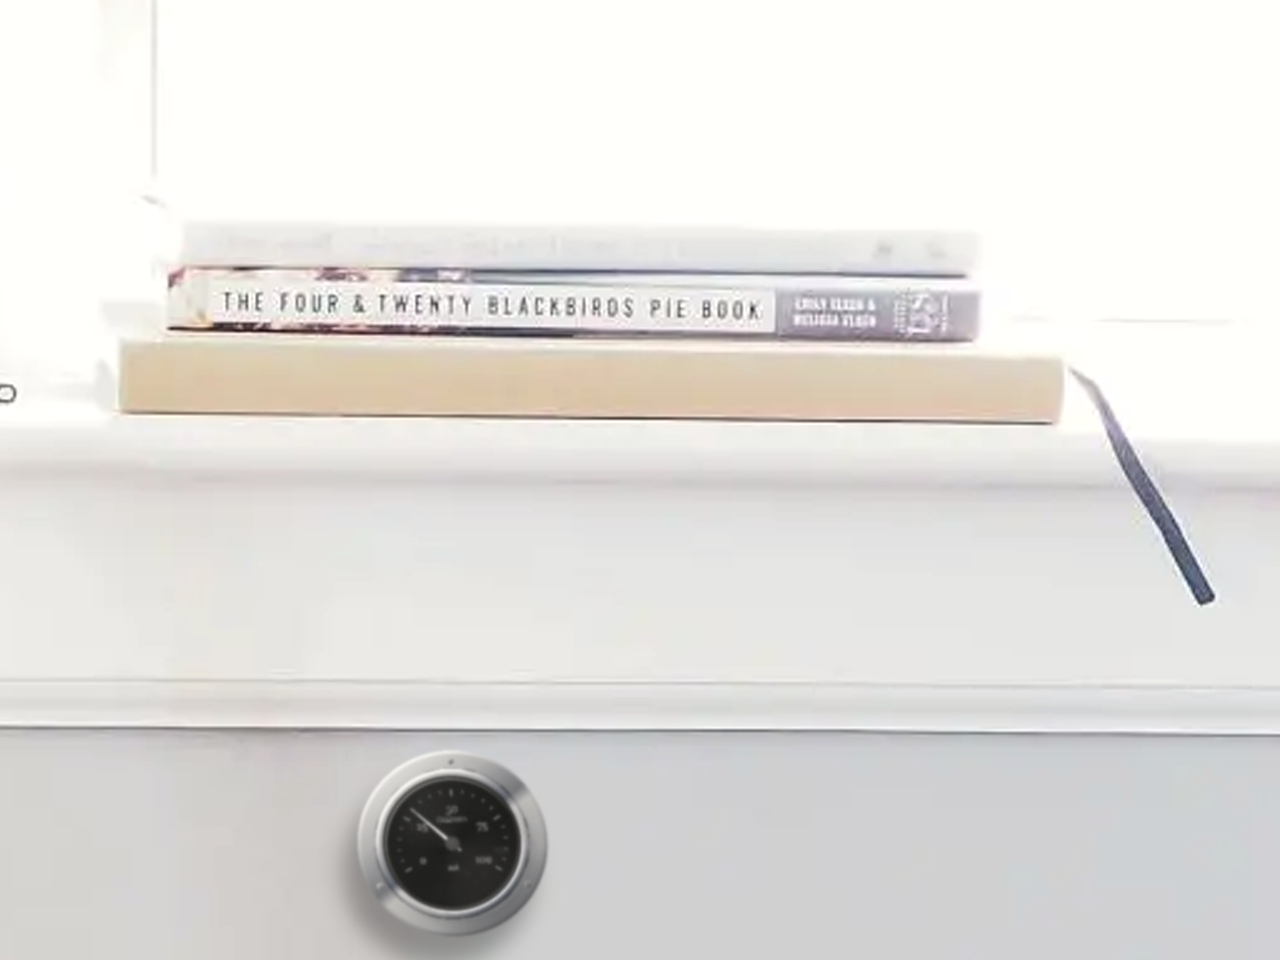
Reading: 30; mA
